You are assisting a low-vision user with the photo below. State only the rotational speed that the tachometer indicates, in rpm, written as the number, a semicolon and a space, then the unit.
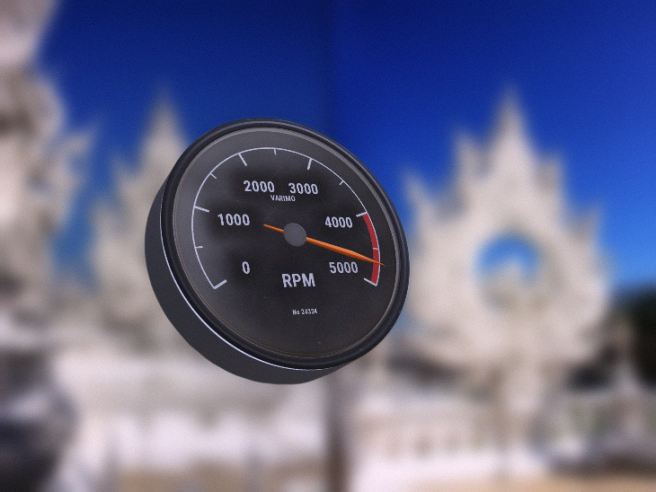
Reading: 4750; rpm
